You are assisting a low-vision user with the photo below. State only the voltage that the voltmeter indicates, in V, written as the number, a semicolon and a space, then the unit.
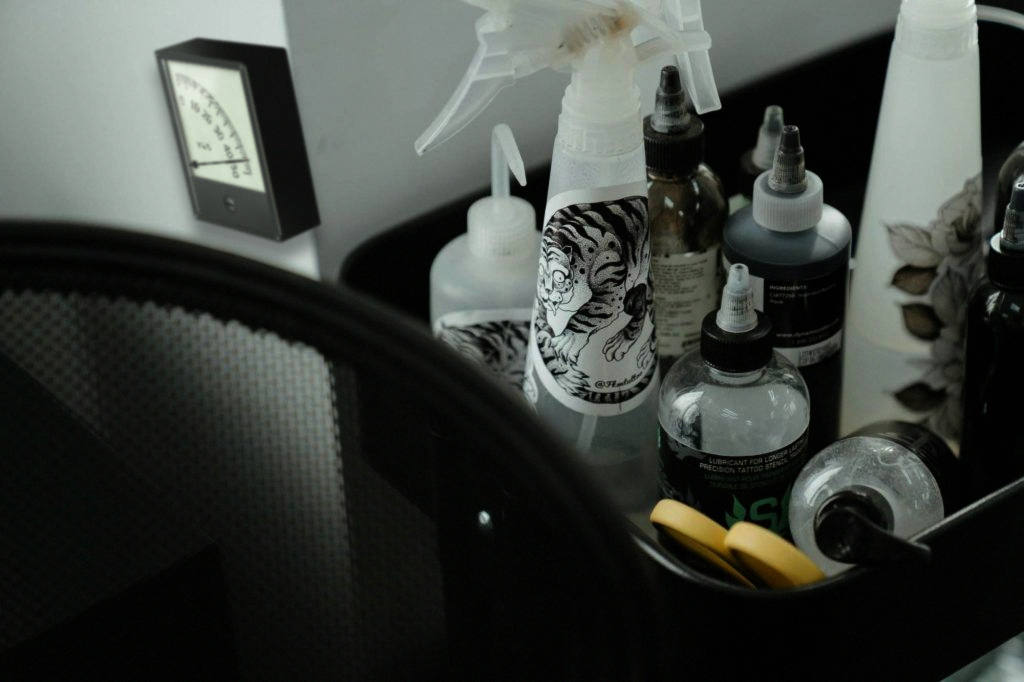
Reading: 45; V
